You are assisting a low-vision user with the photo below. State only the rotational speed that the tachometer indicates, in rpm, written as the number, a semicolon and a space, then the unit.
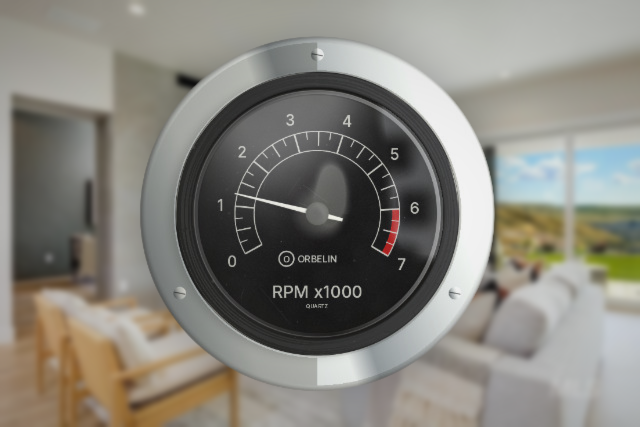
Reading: 1250; rpm
